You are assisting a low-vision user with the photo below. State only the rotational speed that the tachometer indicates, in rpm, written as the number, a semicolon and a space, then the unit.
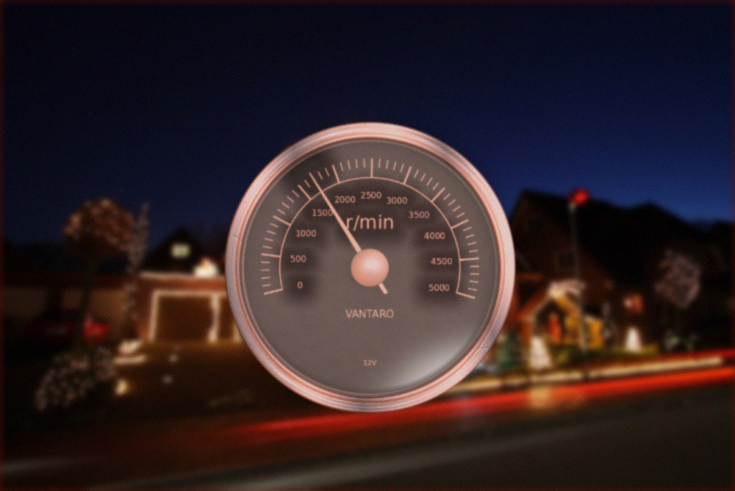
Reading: 1700; rpm
